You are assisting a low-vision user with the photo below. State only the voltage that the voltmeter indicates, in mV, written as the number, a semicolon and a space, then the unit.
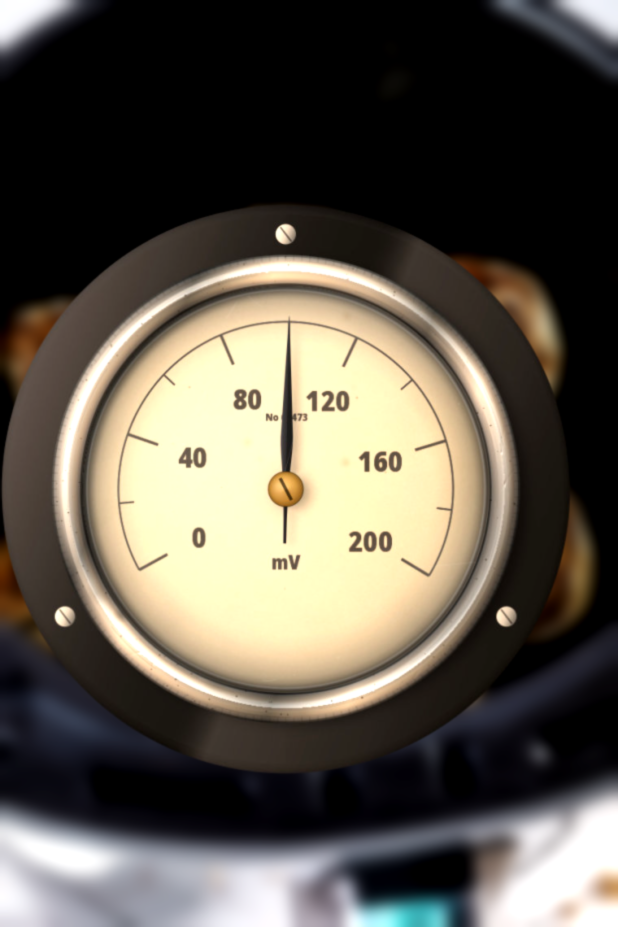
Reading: 100; mV
